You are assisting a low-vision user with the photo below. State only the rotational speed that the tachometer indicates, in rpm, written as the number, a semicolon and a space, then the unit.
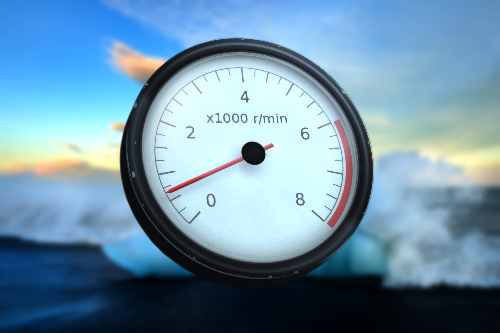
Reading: 625; rpm
